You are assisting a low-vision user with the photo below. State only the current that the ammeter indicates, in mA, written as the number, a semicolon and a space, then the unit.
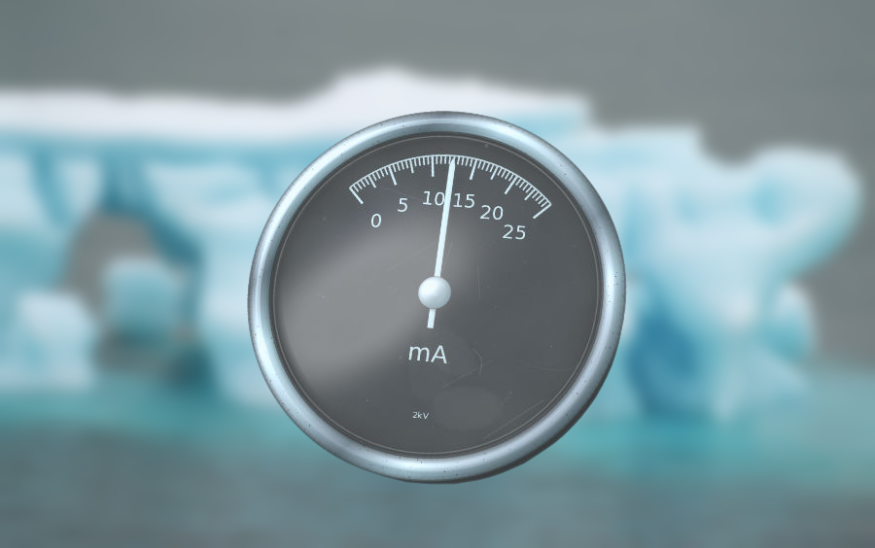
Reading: 12.5; mA
